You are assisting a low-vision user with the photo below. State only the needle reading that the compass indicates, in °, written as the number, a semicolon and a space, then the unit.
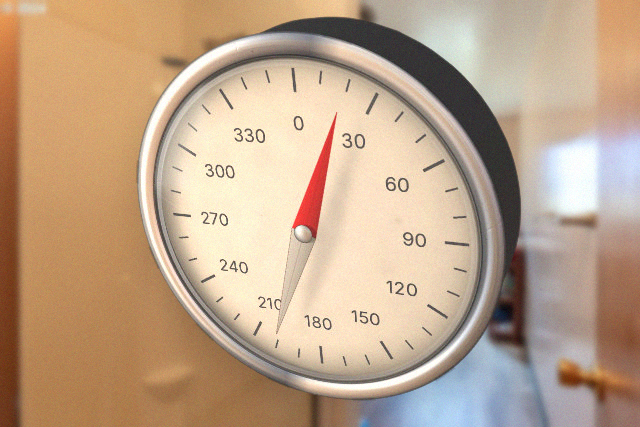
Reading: 20; °
